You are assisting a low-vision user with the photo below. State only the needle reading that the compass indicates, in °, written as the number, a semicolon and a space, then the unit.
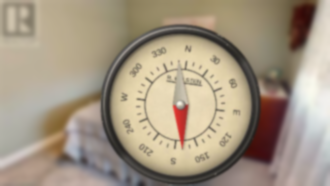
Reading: 170; °
